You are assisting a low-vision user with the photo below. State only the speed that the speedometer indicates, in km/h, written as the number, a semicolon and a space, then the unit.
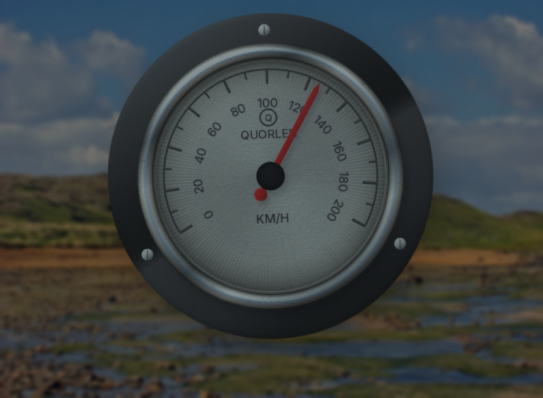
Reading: 125; km/h
